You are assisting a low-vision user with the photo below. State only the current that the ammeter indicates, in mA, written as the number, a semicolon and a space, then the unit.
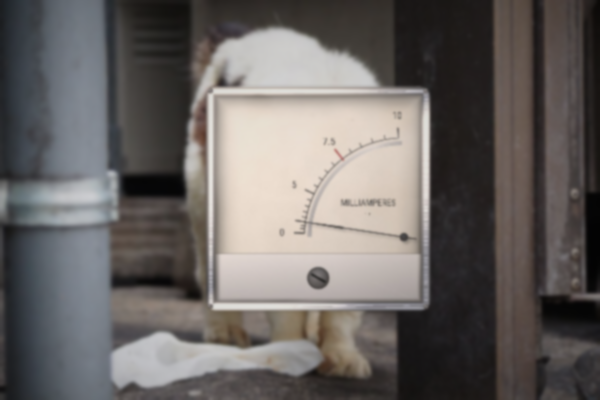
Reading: 2.5; mA
